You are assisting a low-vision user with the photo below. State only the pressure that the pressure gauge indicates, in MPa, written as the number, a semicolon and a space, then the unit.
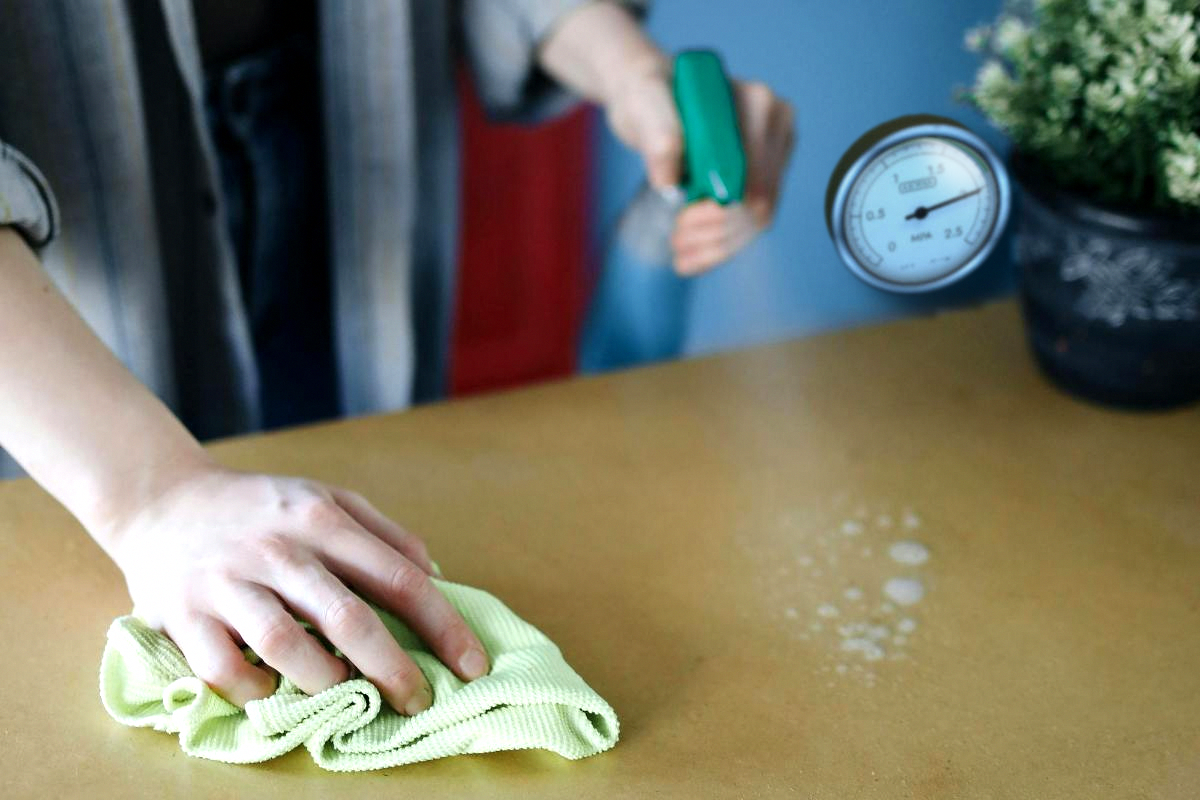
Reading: 2; MPa
